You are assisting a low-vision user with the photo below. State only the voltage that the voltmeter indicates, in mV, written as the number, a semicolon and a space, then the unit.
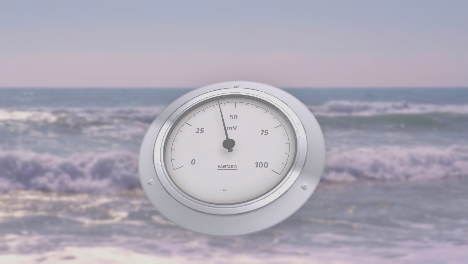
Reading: 42.5; mV
